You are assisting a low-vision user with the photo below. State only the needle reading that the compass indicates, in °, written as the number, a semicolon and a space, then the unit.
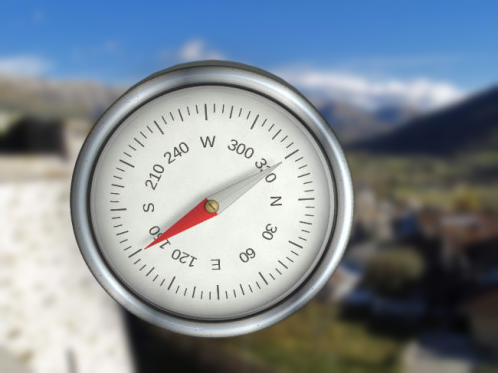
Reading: 150; °
